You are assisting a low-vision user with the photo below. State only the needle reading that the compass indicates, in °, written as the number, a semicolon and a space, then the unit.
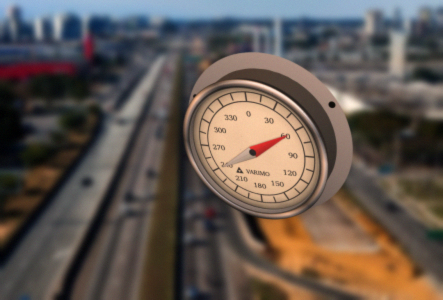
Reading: 60; °
